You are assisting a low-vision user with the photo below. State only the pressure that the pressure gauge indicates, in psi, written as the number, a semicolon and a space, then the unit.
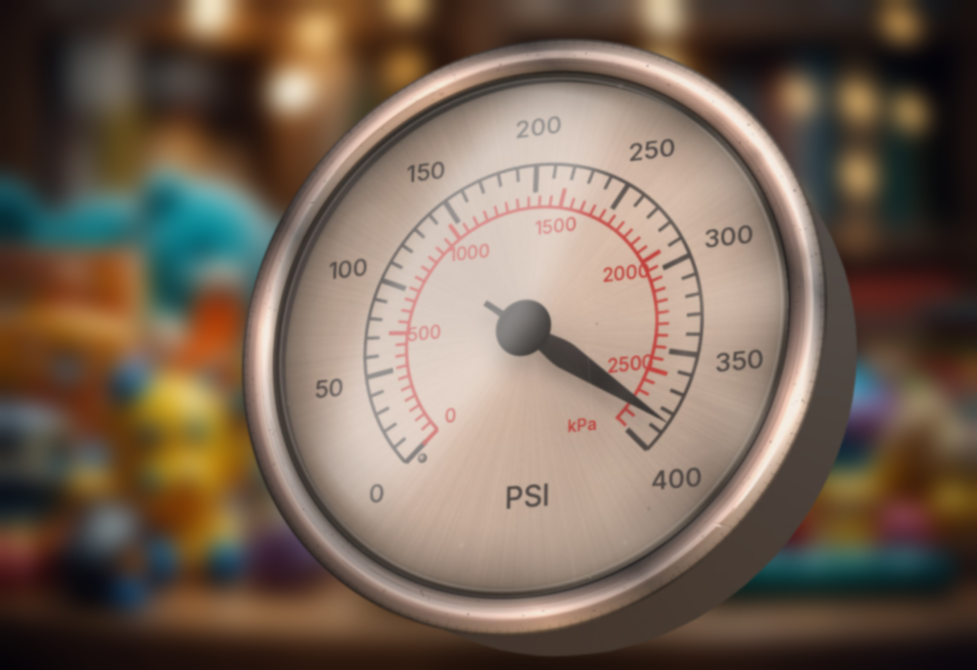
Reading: 385; psi
